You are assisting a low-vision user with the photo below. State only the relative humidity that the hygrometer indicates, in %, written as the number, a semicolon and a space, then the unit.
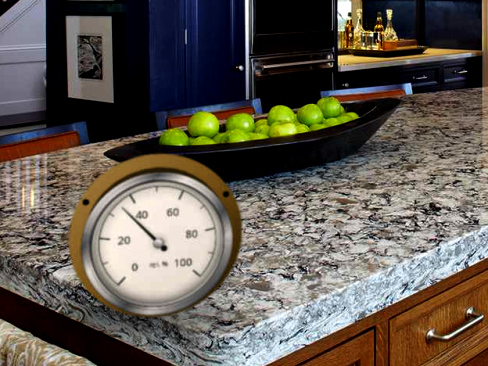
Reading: 35; %
